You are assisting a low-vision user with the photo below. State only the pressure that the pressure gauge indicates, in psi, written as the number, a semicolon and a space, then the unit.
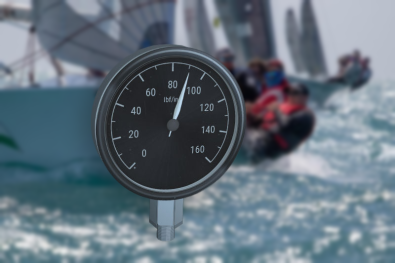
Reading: 90; psi
